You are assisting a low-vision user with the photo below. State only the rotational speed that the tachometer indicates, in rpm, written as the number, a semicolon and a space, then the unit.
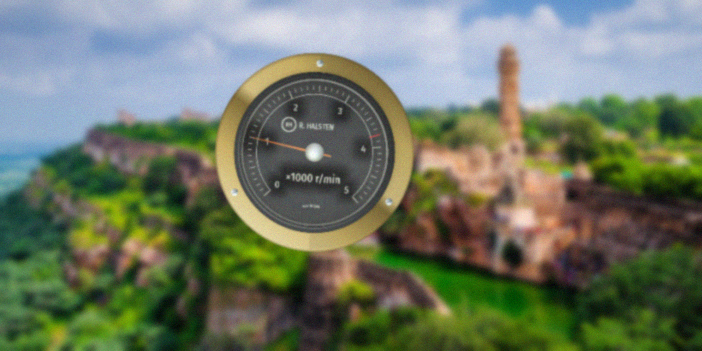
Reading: 1000; rpm
